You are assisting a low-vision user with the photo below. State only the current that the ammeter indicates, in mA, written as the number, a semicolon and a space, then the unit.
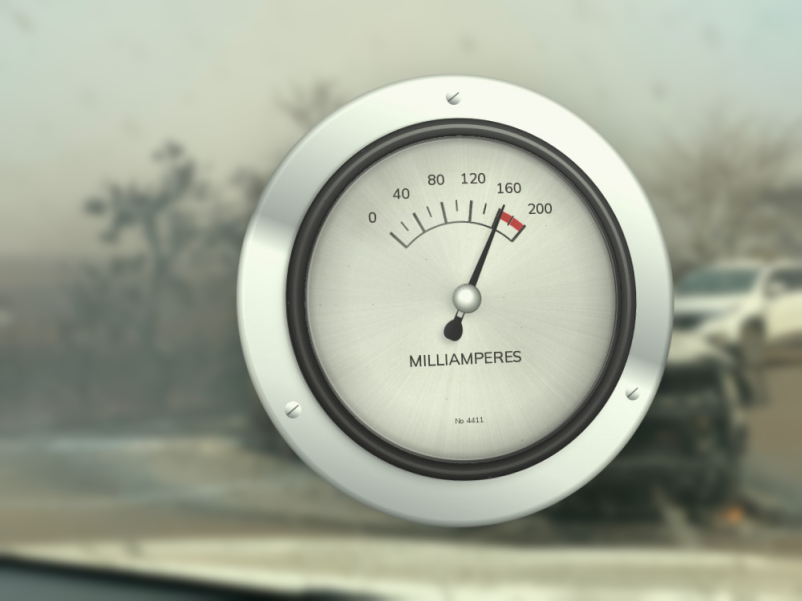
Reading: 160; mA
